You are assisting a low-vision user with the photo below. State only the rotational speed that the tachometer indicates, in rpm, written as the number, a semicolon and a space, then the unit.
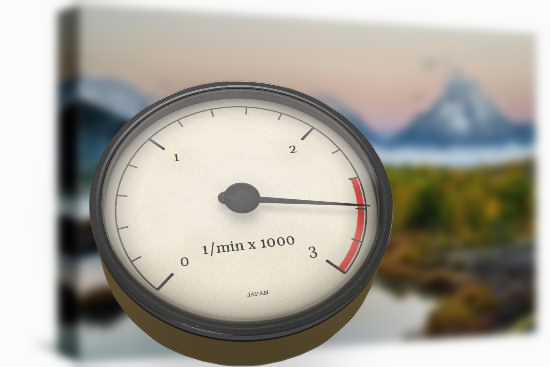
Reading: 2600; rpm
